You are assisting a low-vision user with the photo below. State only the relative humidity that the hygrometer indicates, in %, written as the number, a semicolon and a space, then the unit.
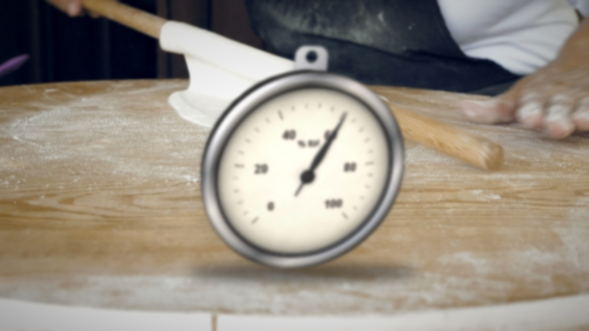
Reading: 60; %
